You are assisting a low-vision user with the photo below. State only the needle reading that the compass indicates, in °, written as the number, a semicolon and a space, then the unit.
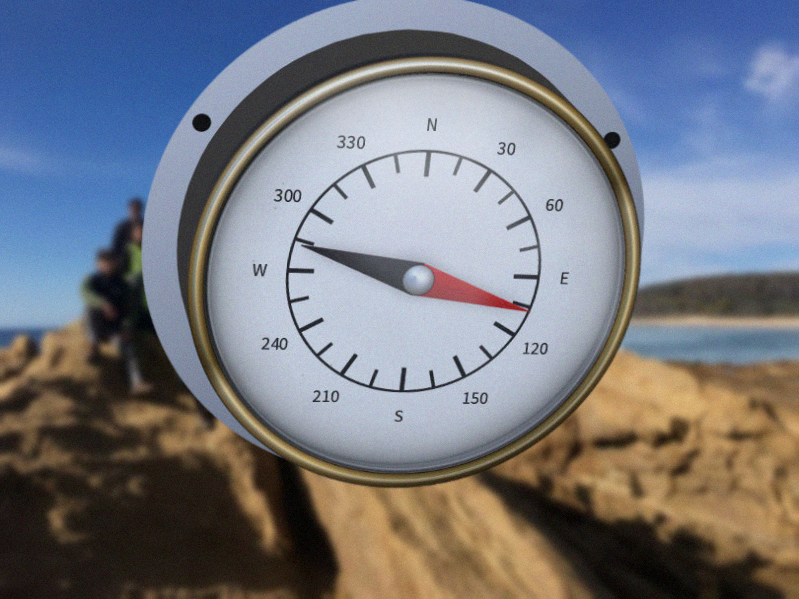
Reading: 105; °
